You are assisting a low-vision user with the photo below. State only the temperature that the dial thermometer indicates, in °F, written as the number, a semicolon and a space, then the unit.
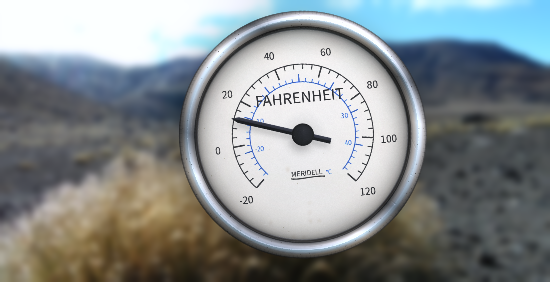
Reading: 12; °F
